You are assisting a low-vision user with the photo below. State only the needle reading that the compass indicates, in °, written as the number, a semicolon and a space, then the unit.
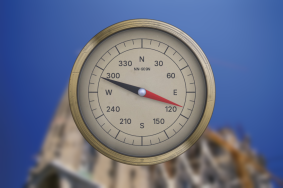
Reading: 110; °
